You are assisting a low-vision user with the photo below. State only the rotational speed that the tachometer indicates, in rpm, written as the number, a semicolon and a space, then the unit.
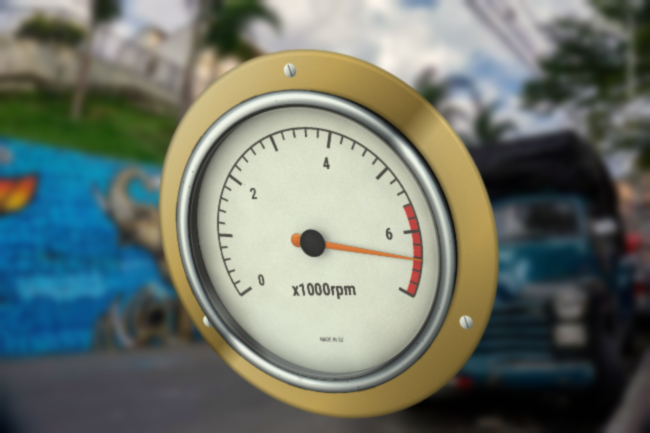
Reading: 6400; rpm
